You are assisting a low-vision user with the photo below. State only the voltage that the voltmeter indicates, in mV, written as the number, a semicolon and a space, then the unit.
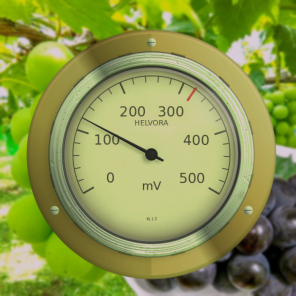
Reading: 120; mV
